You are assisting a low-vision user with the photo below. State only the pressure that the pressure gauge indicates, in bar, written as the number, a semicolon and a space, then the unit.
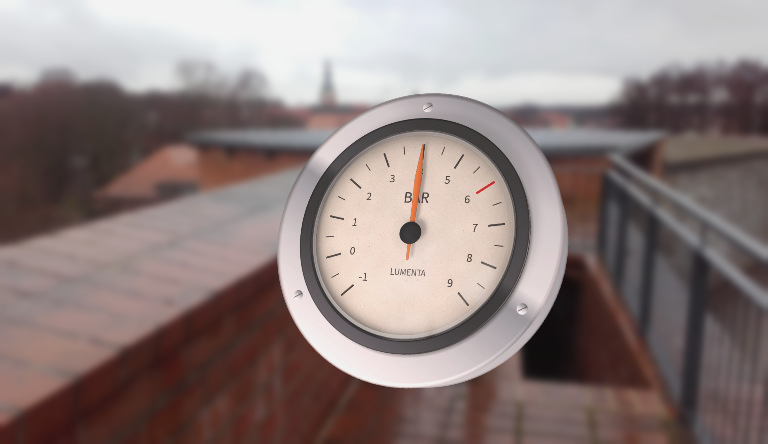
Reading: 4; bar
